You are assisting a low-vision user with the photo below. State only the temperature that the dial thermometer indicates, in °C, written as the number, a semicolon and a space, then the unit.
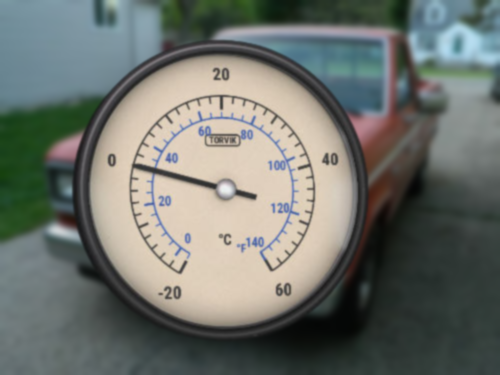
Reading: 0; °C
